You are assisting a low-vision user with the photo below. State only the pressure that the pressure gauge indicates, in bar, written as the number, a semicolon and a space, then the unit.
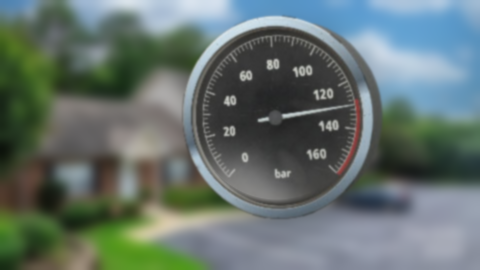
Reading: 130; bar
